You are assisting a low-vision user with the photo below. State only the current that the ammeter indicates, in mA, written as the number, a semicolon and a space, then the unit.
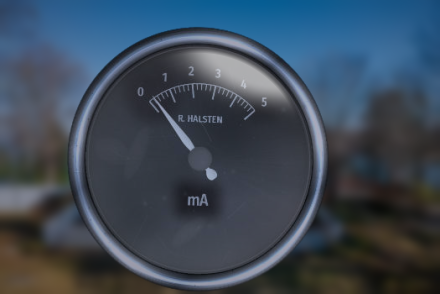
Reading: 0.2; mA
